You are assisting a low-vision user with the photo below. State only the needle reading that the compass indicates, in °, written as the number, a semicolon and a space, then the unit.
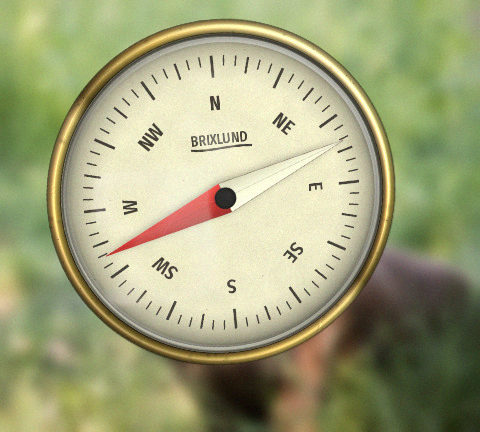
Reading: 250; °
